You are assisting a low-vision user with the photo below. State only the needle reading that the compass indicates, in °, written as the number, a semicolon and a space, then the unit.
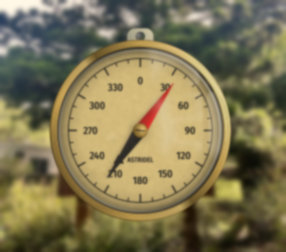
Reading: 35; °
